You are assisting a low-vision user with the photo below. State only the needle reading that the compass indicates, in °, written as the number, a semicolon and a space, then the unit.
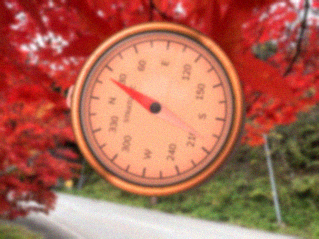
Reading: 22.5; °
